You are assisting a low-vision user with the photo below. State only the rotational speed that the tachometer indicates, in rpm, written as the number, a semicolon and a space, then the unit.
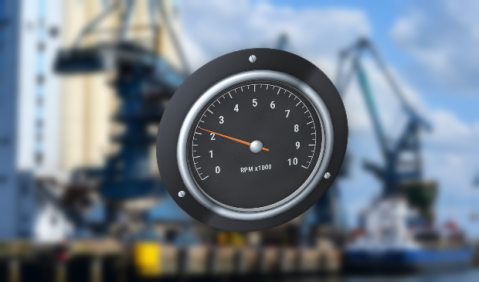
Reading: 2250; rpm
